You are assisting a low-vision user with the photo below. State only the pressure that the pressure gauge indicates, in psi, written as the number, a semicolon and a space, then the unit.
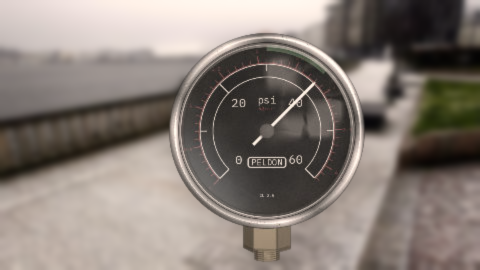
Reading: 40; psi
